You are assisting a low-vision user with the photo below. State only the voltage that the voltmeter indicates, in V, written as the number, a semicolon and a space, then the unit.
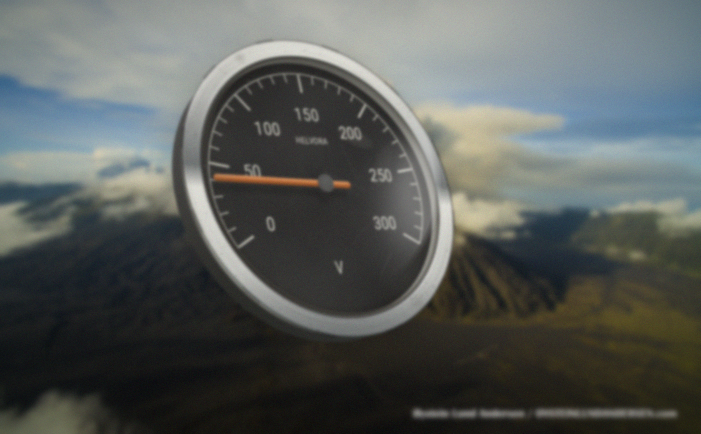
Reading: 40; V
